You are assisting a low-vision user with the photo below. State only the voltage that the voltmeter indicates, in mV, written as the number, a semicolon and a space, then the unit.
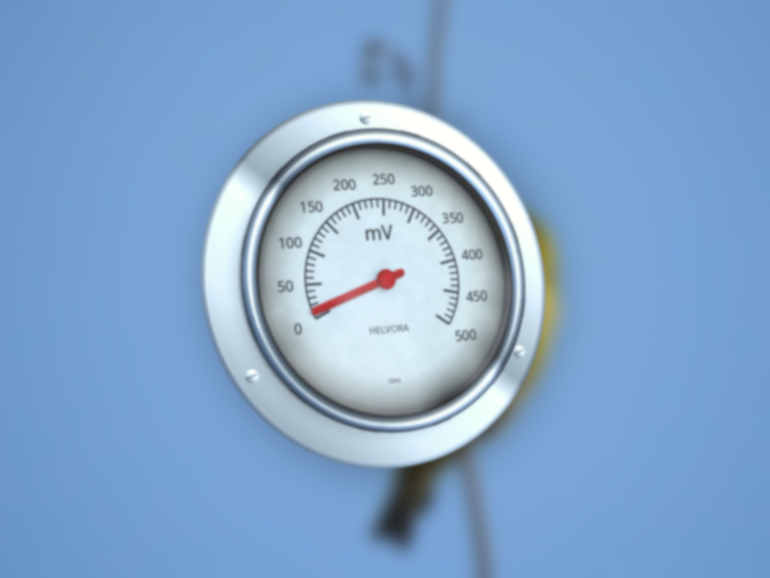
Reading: 10; mV
